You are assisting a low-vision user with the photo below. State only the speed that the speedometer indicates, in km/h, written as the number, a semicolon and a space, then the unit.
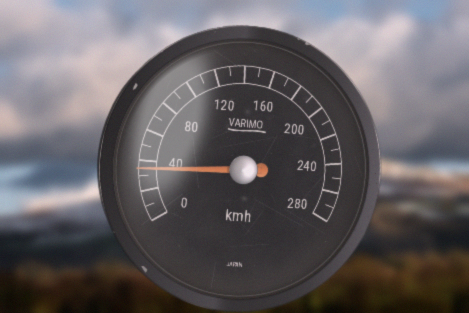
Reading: 35; km/h
